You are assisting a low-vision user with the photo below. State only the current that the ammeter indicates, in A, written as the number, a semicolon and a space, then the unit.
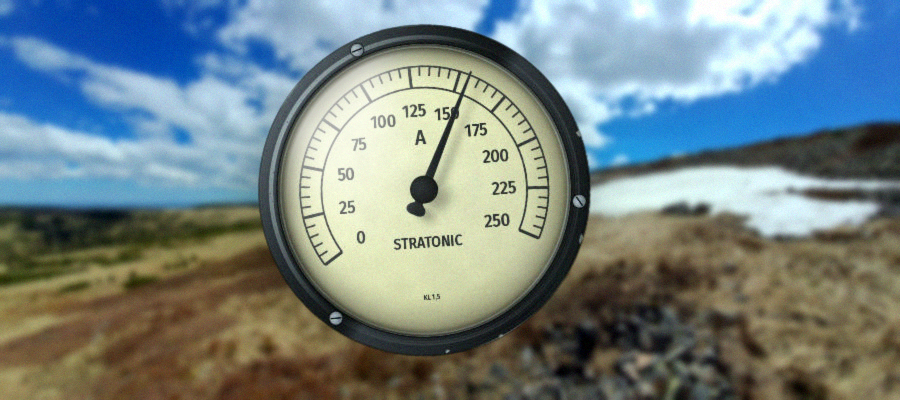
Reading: 155; A
